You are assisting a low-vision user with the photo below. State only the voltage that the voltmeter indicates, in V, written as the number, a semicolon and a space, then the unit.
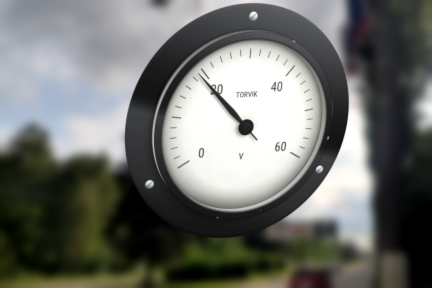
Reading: 19; V
